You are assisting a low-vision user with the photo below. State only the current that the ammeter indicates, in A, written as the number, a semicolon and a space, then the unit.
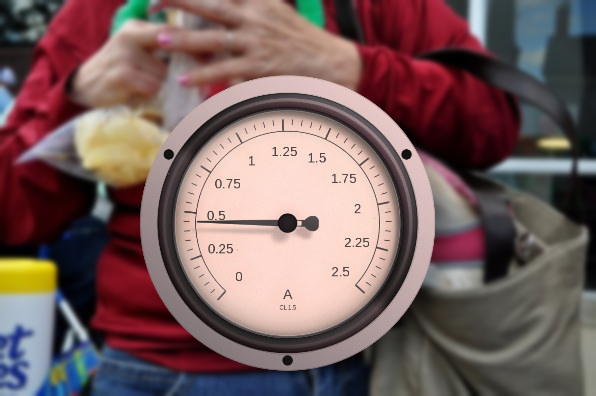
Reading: 0.45; A
